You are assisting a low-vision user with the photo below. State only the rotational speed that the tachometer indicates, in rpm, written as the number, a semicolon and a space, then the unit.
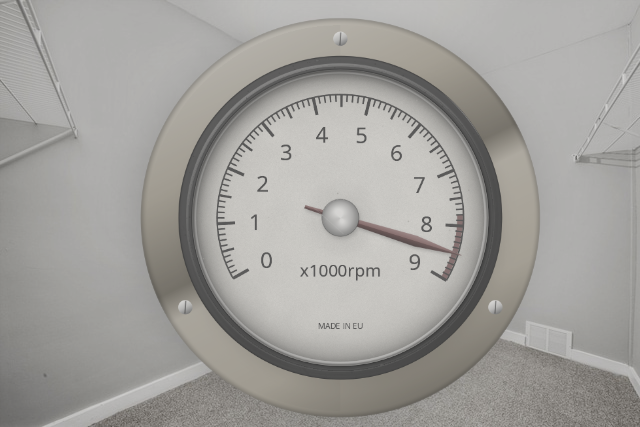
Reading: 8500; rpm
